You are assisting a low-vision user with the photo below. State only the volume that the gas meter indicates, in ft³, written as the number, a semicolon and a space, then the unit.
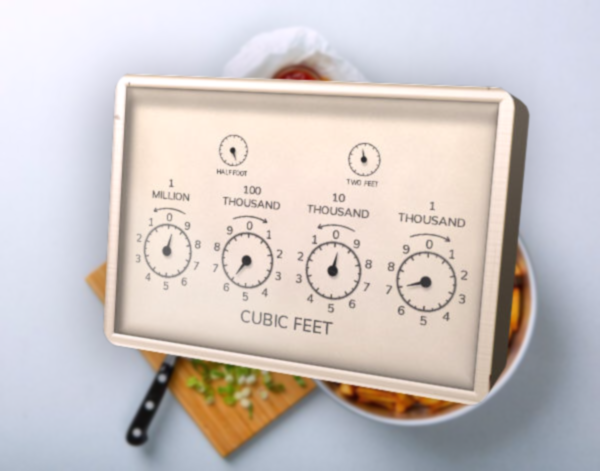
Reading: 959700; ft³
